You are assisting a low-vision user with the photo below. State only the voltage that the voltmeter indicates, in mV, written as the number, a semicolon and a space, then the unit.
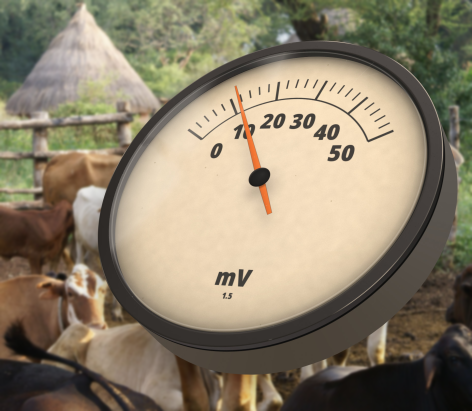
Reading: 12; mV
